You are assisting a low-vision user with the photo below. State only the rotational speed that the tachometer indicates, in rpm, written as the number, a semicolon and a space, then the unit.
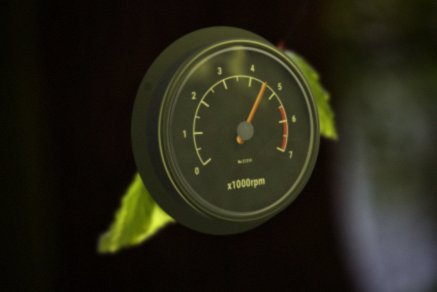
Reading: 4500; rpm
